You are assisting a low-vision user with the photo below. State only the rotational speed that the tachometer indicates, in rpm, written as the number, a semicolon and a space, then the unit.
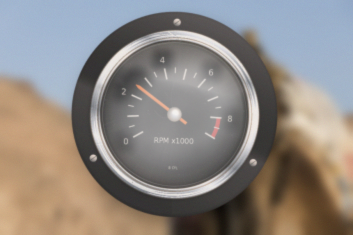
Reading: 2500; rpm
